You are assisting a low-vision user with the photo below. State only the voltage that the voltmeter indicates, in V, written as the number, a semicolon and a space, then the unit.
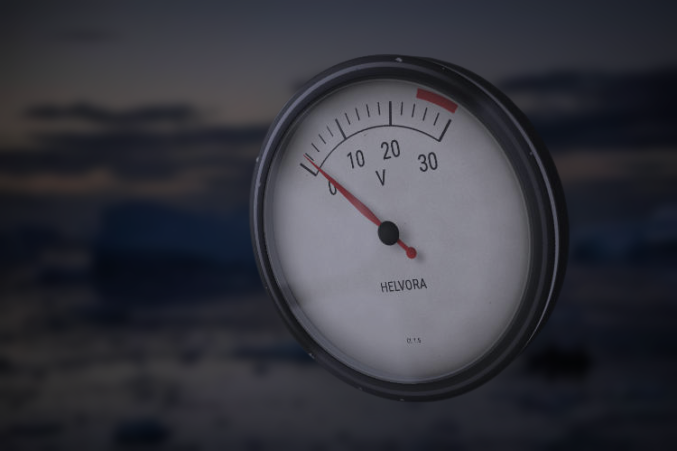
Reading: 2; V
